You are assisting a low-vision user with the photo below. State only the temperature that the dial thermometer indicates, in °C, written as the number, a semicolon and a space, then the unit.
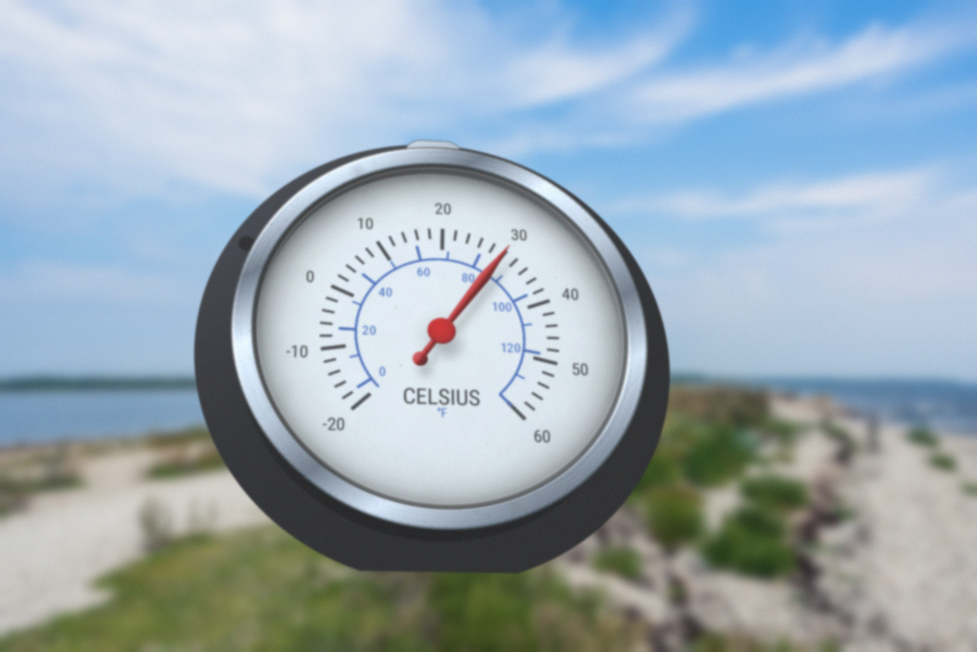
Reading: 30; °C
